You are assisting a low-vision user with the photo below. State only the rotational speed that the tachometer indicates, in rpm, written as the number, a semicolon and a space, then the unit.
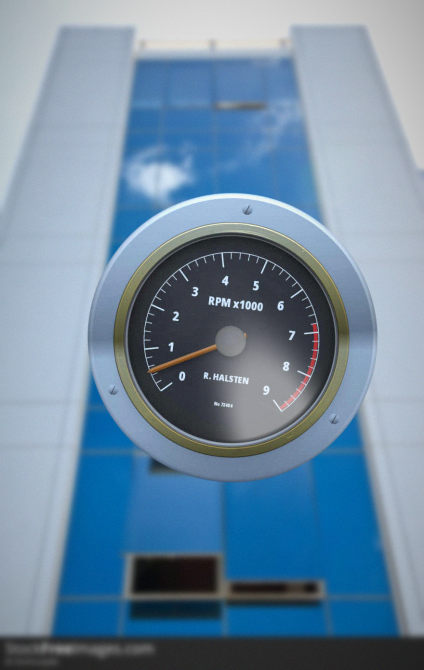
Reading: 500; rpm
